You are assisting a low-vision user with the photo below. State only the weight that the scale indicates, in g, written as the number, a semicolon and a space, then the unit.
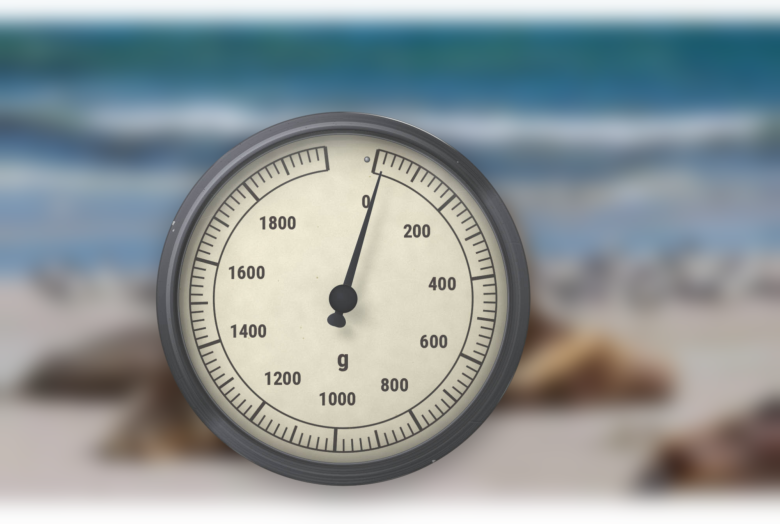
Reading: 20; g
